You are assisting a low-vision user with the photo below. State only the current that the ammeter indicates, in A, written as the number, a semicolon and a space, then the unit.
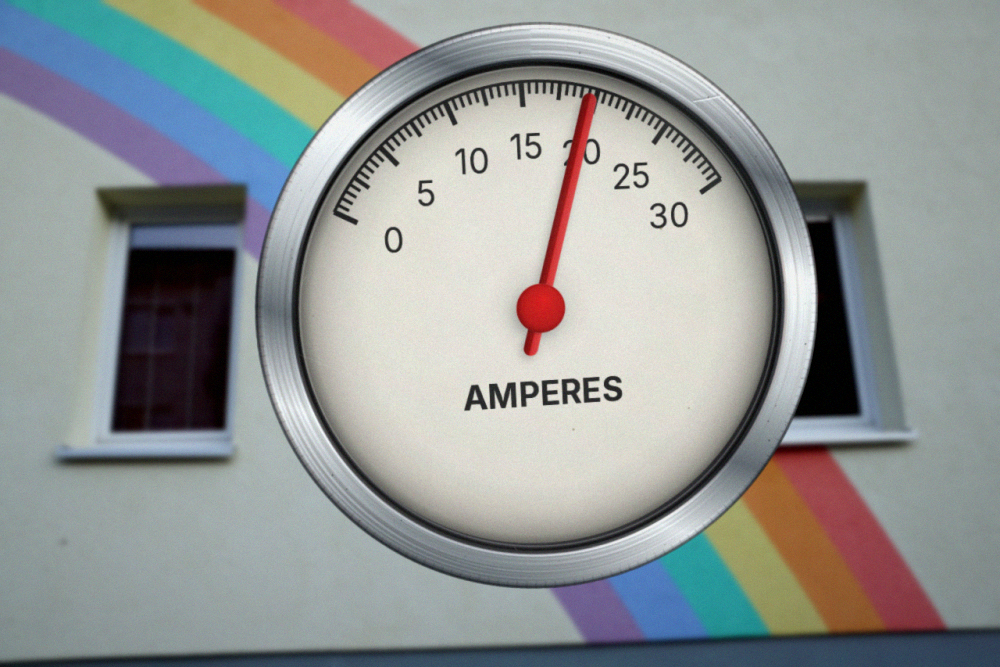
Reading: 19.5; A
